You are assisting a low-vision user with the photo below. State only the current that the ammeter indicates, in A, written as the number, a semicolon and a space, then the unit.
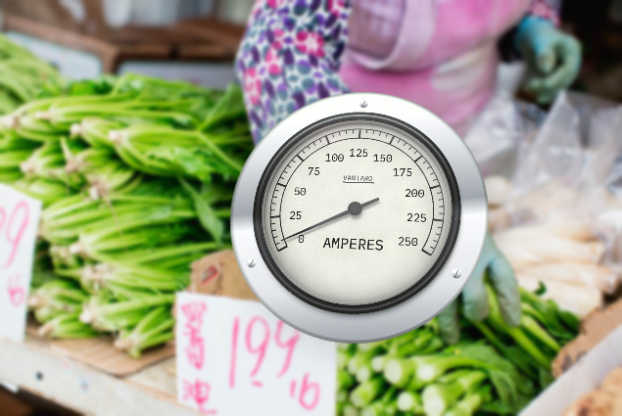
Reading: 5; A
